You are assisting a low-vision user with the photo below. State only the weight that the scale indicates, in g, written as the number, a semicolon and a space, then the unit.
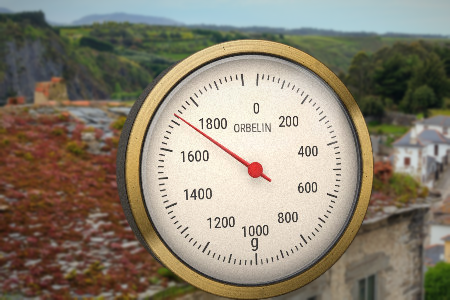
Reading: 1720; g
